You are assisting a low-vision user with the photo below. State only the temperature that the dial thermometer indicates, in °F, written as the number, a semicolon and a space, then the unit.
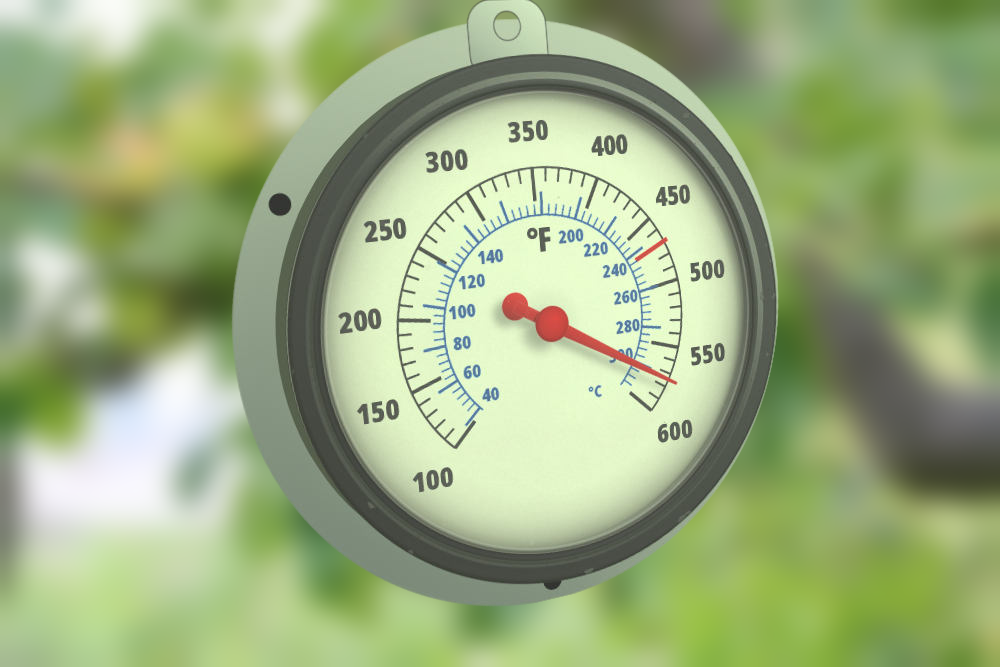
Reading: 575; °F
